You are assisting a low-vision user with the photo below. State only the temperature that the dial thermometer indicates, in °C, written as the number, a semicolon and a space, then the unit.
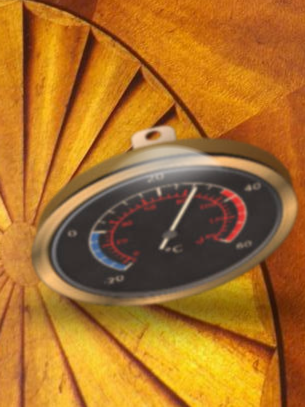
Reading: 28; °C
